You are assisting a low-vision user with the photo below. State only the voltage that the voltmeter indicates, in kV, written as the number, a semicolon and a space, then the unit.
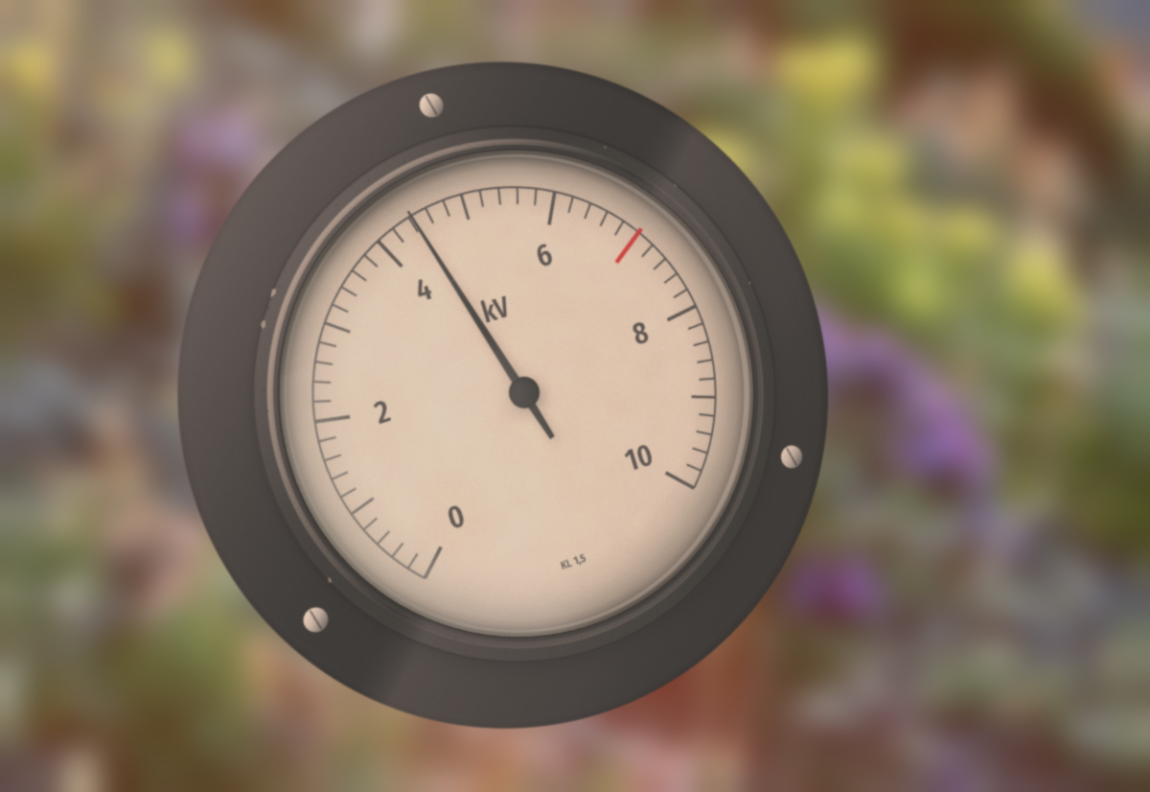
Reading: 4.4; kV
